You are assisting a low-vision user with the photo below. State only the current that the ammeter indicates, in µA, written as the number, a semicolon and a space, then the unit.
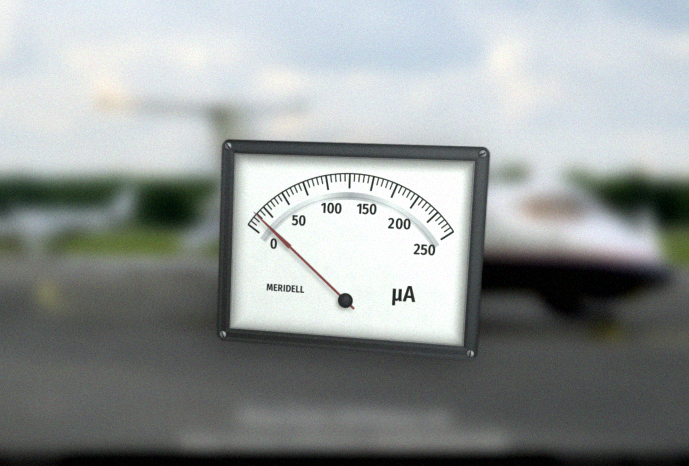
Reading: 15; µA
